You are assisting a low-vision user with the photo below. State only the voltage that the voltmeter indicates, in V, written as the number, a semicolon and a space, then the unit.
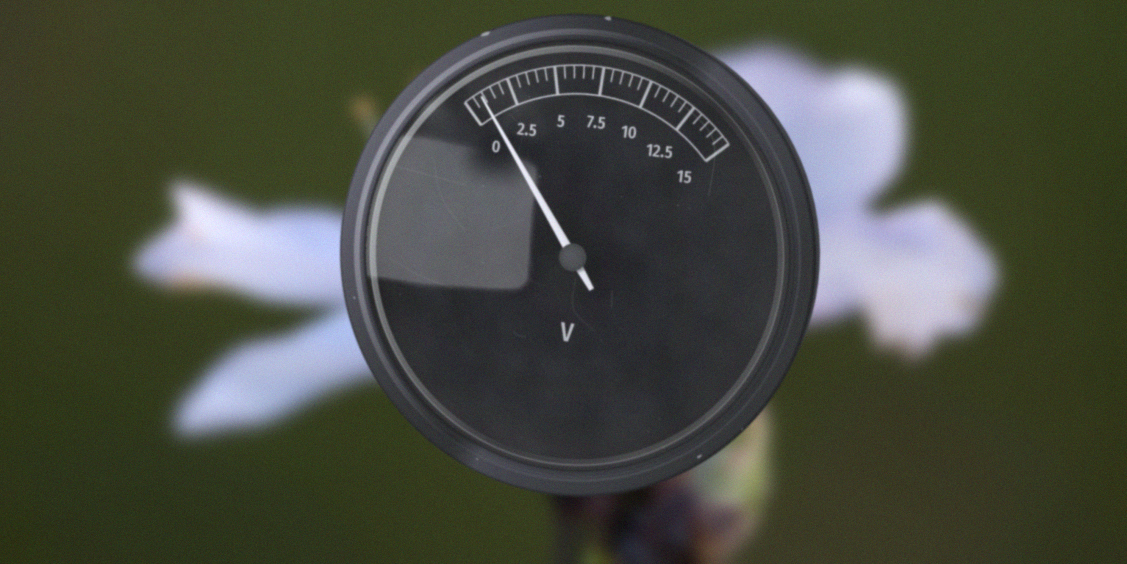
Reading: 1; V
